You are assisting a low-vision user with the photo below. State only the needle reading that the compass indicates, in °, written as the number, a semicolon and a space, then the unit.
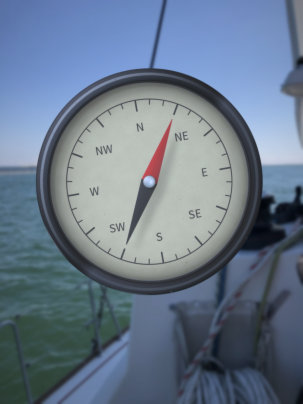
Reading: 30; °
